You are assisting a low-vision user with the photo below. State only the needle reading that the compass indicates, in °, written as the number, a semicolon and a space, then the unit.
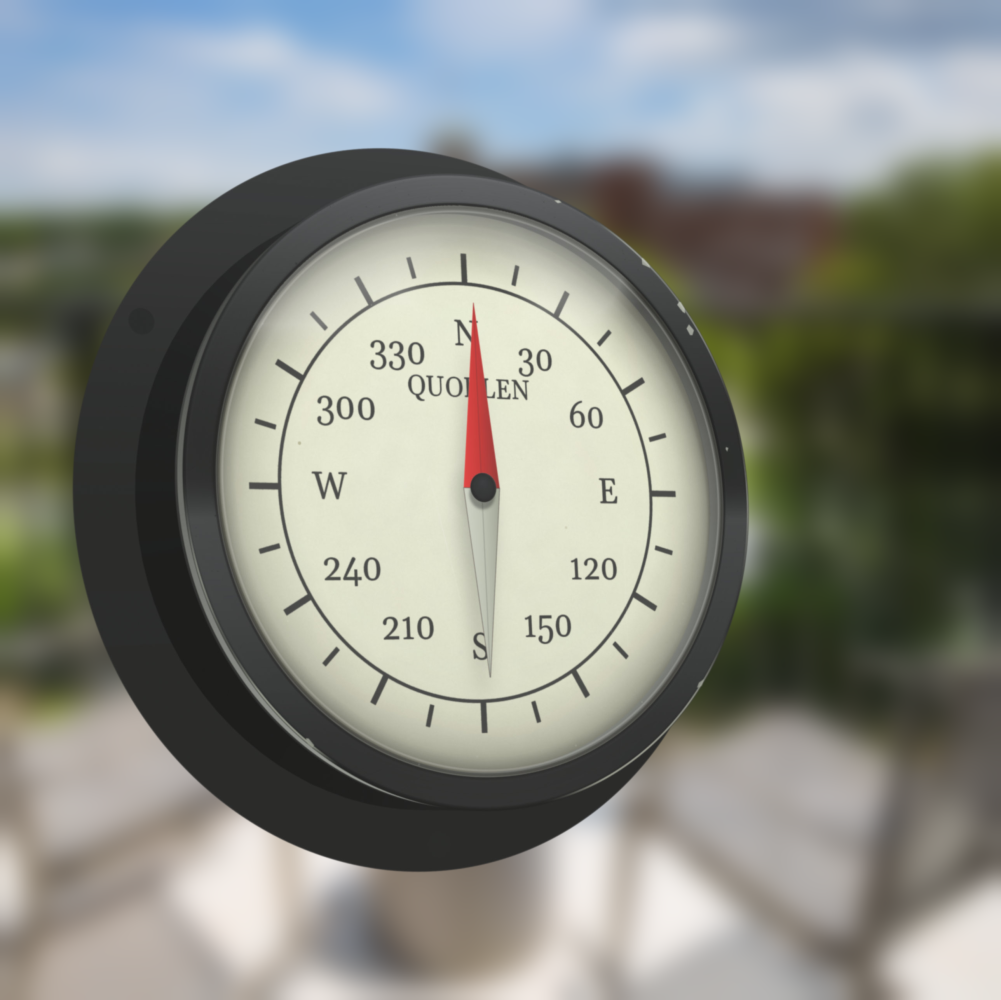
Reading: 0; °
